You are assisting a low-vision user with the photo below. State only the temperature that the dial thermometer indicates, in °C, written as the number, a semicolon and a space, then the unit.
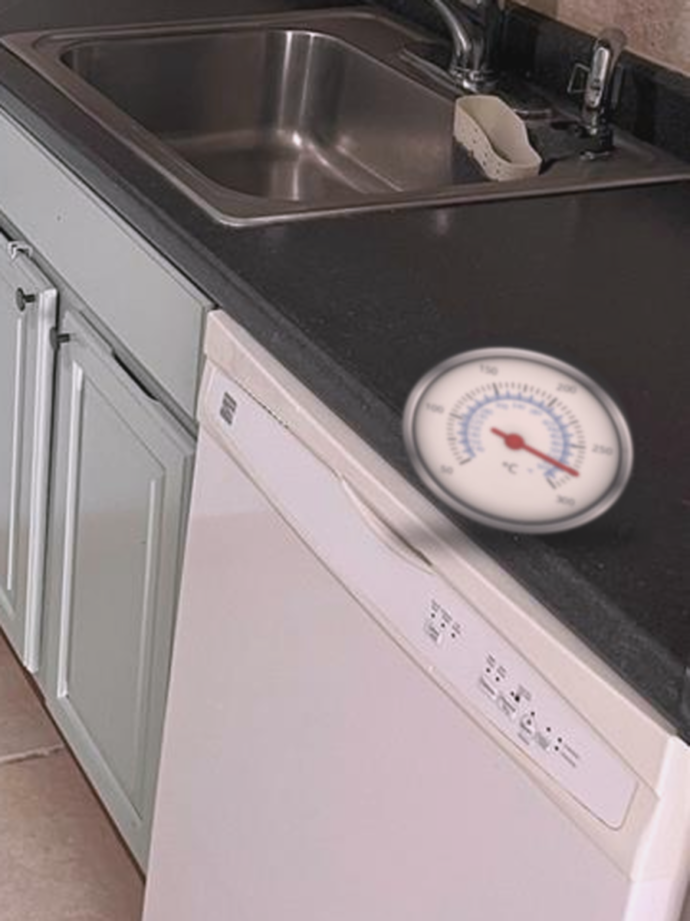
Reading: 275; °C
